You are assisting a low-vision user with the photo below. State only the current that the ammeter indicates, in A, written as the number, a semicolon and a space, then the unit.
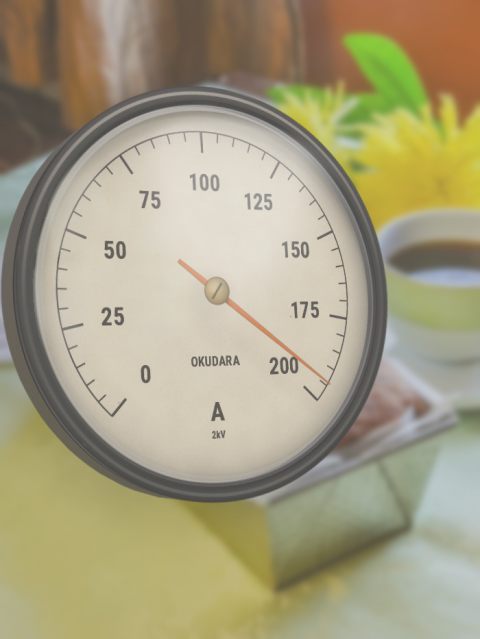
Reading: 195; A
